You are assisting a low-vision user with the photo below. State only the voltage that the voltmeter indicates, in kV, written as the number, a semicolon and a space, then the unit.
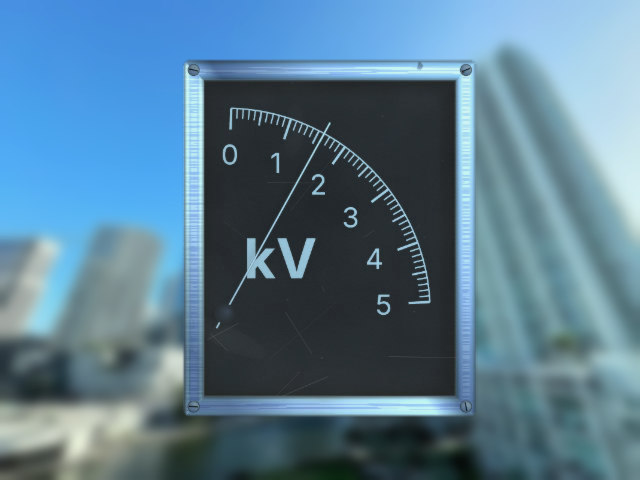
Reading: 1.6; kV
